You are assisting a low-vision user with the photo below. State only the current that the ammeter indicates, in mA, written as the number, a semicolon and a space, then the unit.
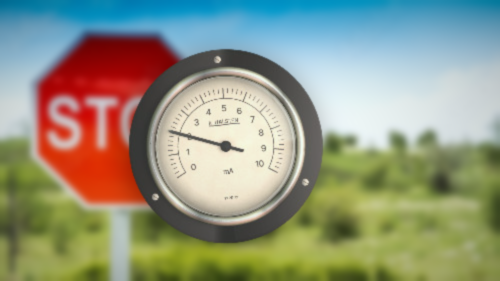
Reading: 2; mA
